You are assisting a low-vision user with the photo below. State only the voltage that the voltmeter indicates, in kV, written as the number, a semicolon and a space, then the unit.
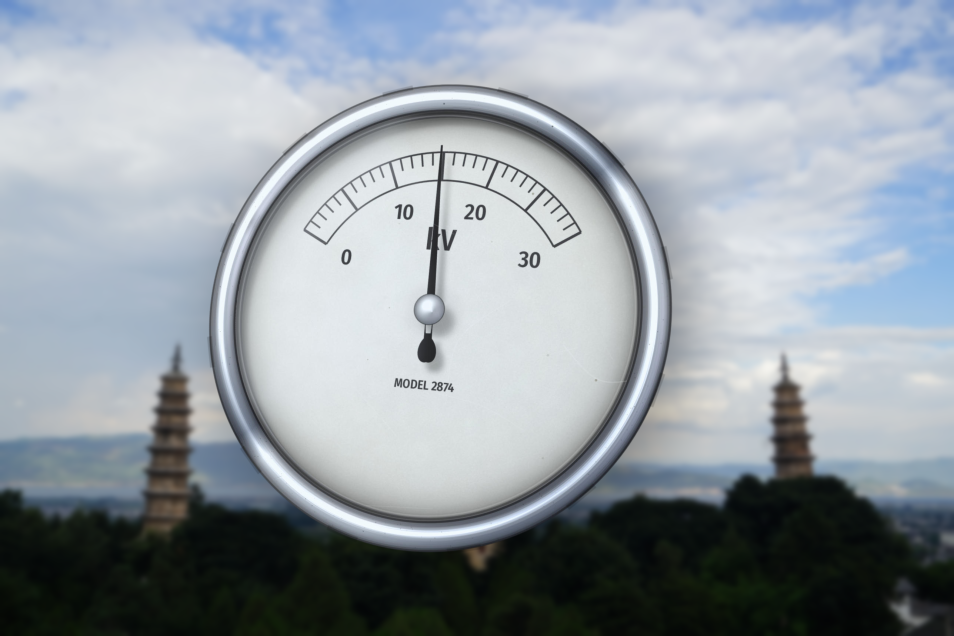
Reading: 15; kV
